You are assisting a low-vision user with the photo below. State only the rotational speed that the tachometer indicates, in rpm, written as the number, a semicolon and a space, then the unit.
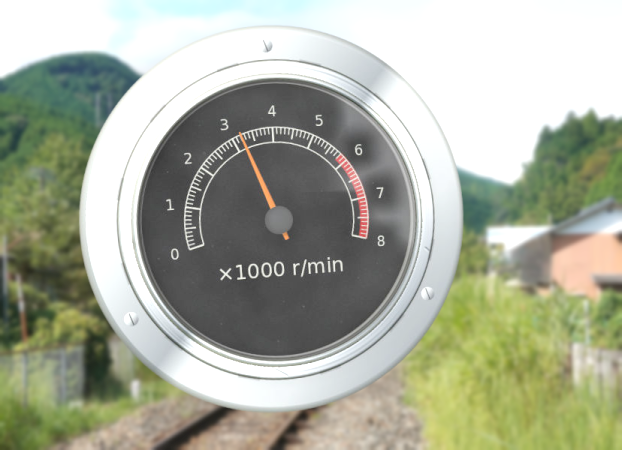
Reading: 3200; rpm
